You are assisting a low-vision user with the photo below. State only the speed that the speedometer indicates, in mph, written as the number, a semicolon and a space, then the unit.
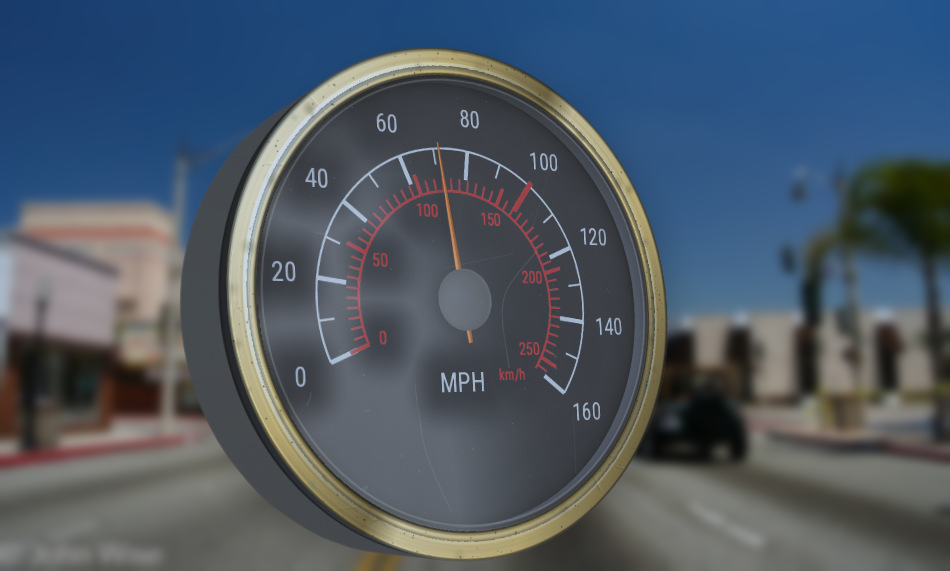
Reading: 70; mph
